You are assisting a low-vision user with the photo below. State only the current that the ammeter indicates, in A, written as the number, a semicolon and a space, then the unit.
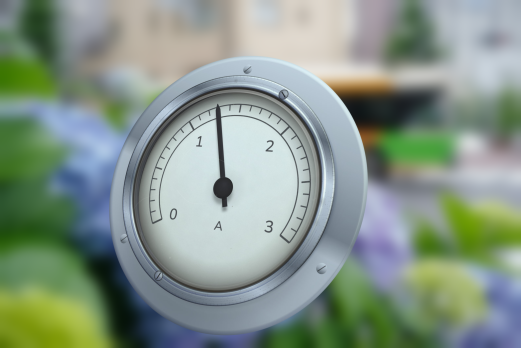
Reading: 1.3; A
